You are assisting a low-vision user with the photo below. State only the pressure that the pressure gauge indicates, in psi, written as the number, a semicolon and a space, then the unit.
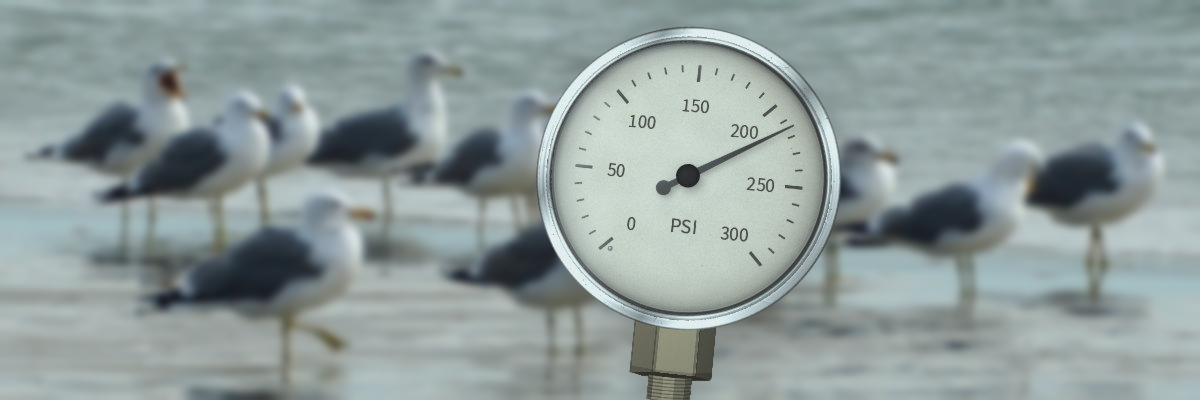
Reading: 215; psi
